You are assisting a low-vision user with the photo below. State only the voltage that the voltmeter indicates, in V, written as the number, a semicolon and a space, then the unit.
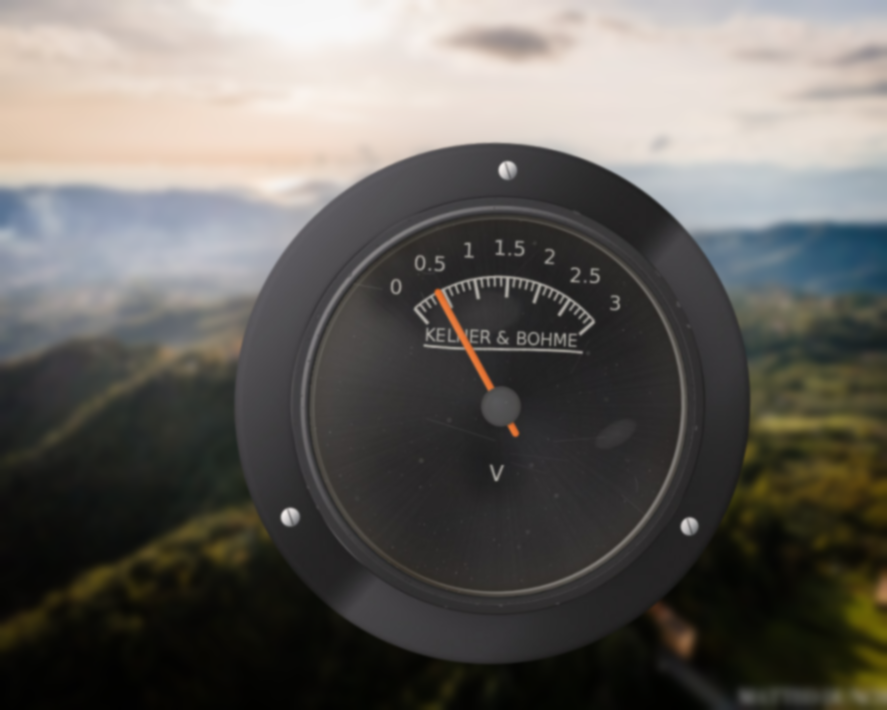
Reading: 0.4; V
